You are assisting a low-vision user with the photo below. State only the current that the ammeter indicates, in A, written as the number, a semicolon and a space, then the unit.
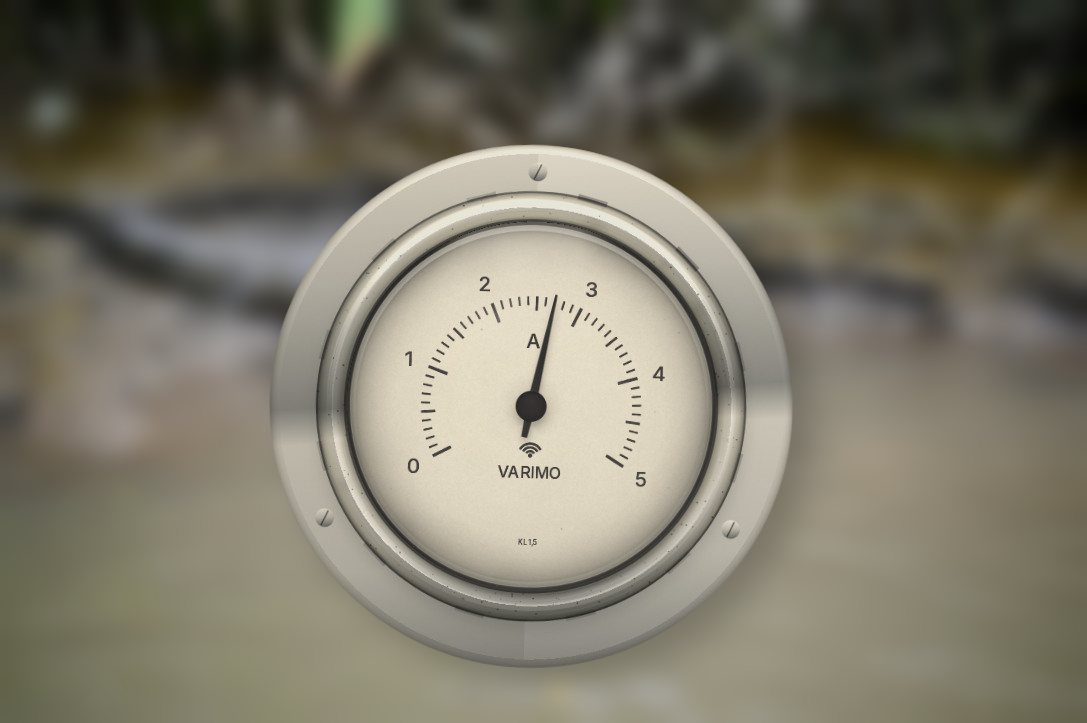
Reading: 2.7; A
